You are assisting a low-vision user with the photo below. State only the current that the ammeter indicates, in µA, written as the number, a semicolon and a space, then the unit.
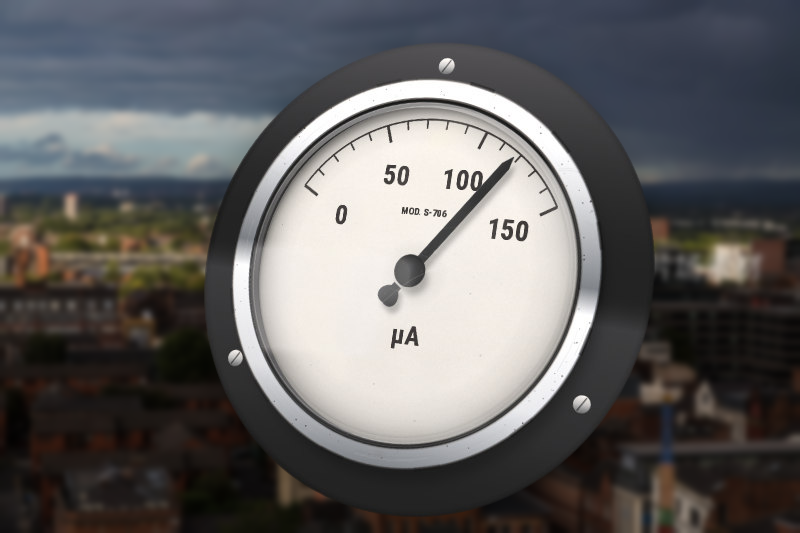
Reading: 120; µA
